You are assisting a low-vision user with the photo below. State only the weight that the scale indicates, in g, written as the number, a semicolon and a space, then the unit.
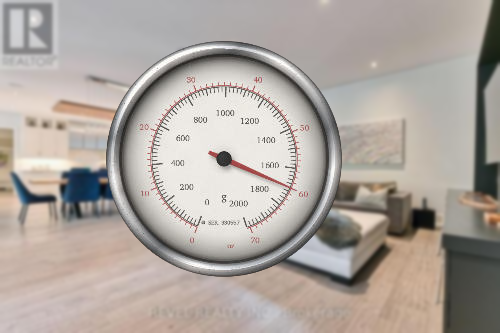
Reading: 1700; g
